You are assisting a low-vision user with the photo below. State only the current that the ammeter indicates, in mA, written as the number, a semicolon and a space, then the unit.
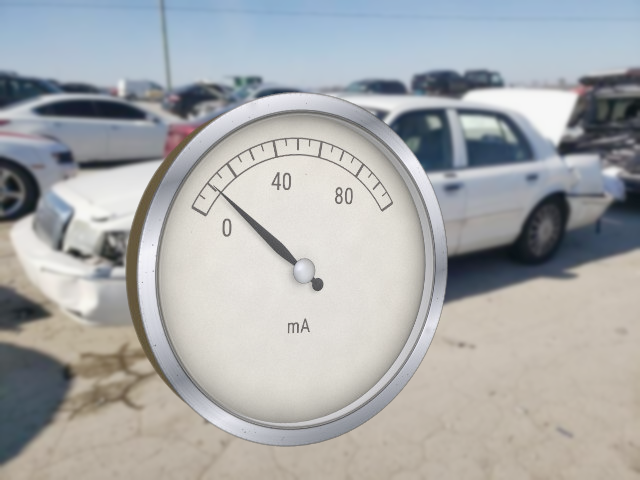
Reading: 10; mA
